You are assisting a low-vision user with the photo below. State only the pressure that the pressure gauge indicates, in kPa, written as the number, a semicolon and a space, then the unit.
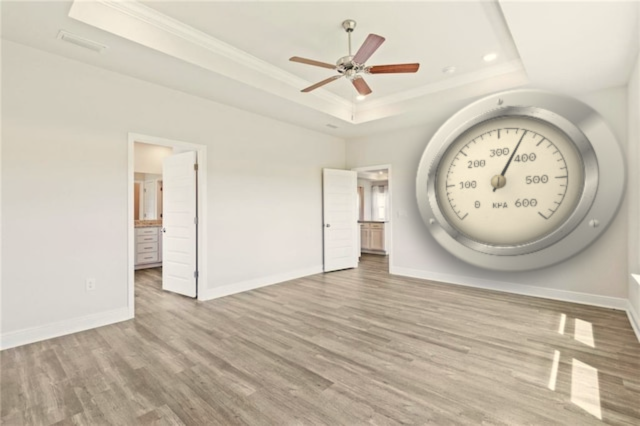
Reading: 360; kPa
